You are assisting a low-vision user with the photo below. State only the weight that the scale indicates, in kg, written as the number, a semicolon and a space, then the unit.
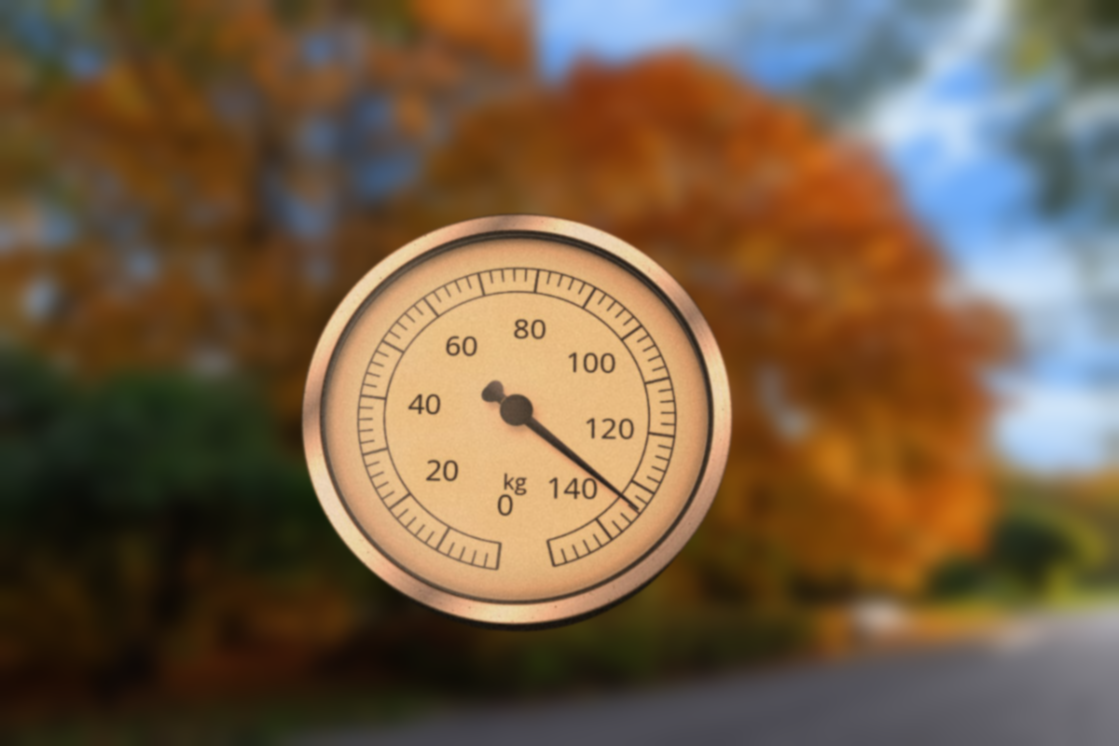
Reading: 134; kg
